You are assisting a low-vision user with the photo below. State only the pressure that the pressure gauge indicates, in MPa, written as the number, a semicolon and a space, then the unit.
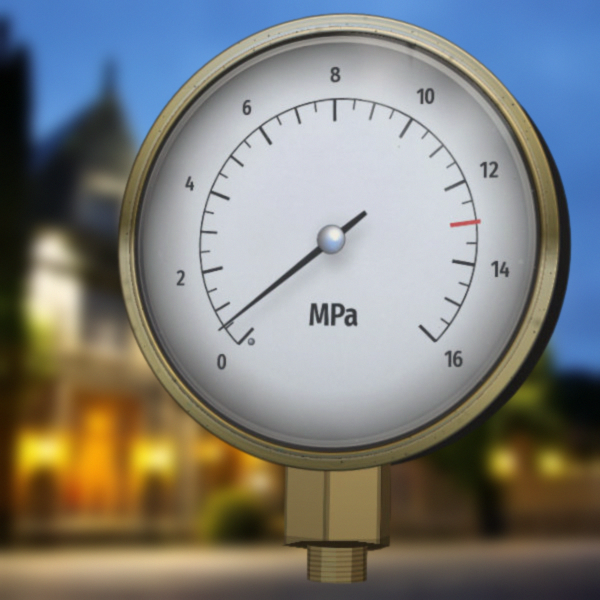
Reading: 0.5; MPa
